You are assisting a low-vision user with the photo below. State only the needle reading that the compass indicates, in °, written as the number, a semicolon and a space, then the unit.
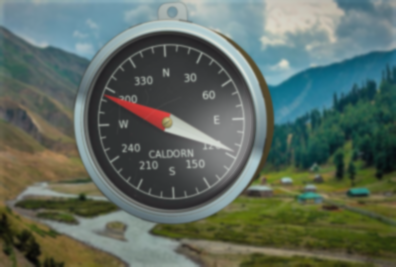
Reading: 295; °
